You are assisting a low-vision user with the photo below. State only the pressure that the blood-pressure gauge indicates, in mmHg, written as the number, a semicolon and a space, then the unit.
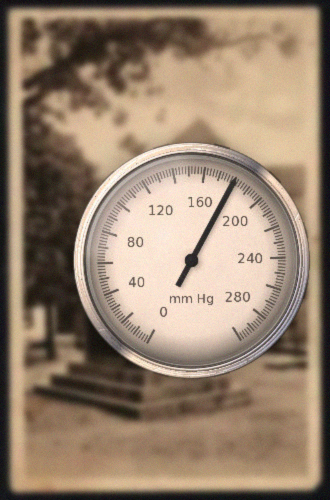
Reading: 180; mmHg
